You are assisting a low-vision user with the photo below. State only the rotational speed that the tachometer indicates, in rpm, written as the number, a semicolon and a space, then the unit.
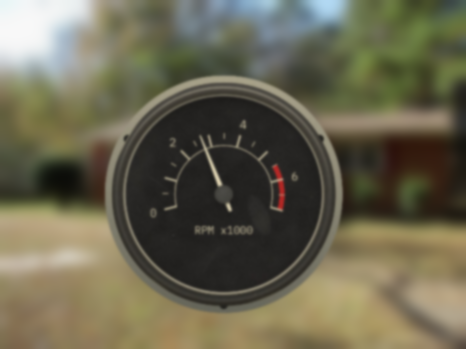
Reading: 2750; rpm
